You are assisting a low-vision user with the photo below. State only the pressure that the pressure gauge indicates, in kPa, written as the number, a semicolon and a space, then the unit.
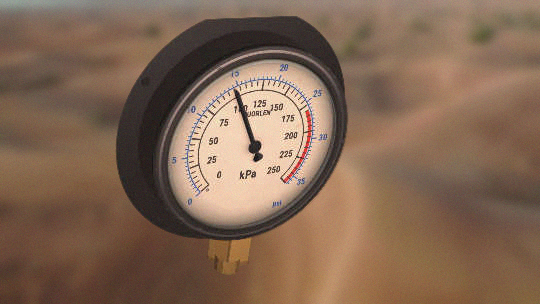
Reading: 100; kPa
